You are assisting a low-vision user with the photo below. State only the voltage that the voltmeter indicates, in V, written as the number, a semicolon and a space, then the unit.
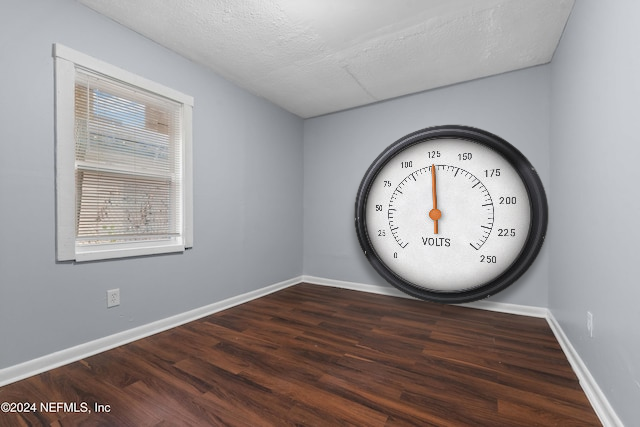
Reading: 125; V
